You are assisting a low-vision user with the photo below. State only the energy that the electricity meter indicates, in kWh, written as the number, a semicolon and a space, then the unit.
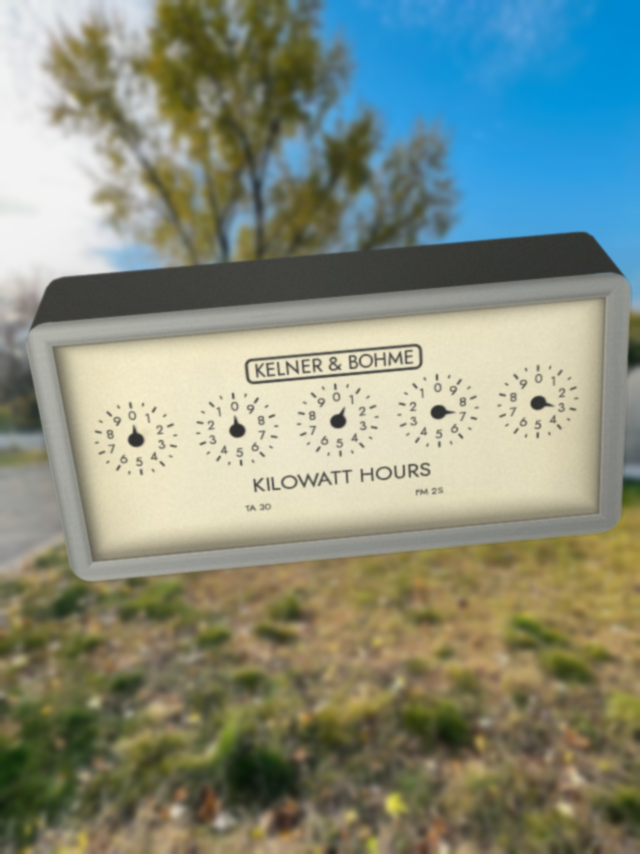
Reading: 73; kWh
